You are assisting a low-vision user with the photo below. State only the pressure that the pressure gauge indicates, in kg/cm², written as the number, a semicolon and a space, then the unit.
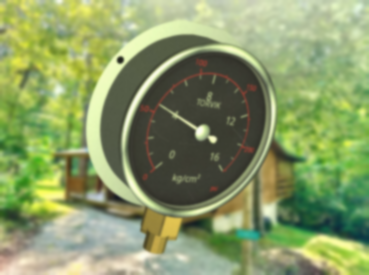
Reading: 4; kg/cm²
